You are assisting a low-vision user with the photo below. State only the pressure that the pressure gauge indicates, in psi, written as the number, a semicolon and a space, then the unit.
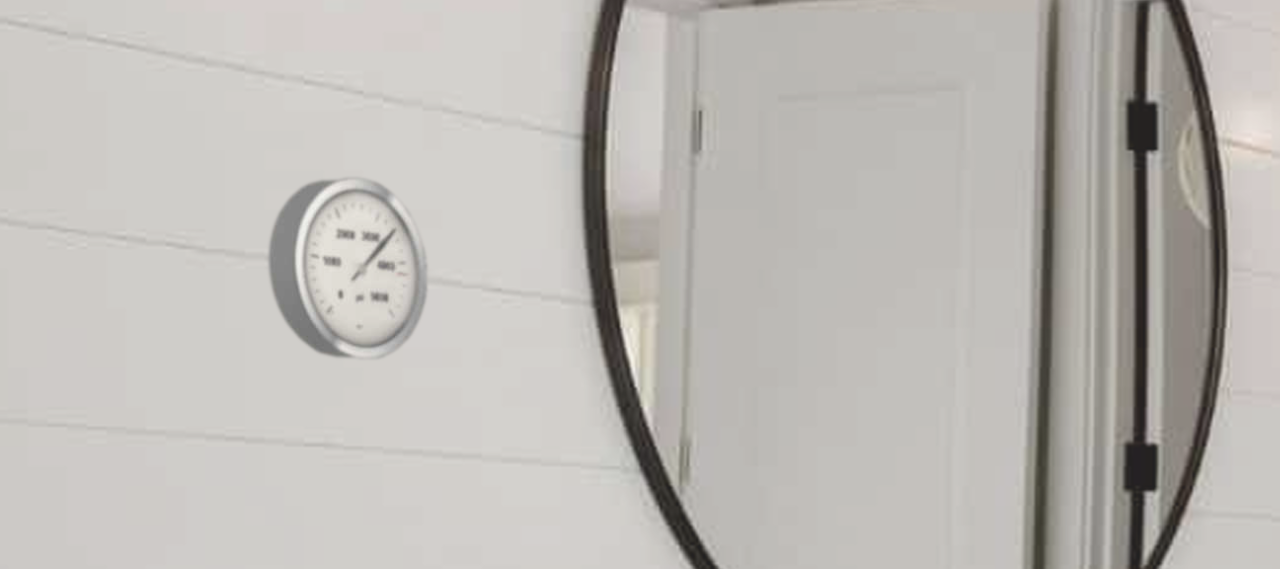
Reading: 3400; psi
